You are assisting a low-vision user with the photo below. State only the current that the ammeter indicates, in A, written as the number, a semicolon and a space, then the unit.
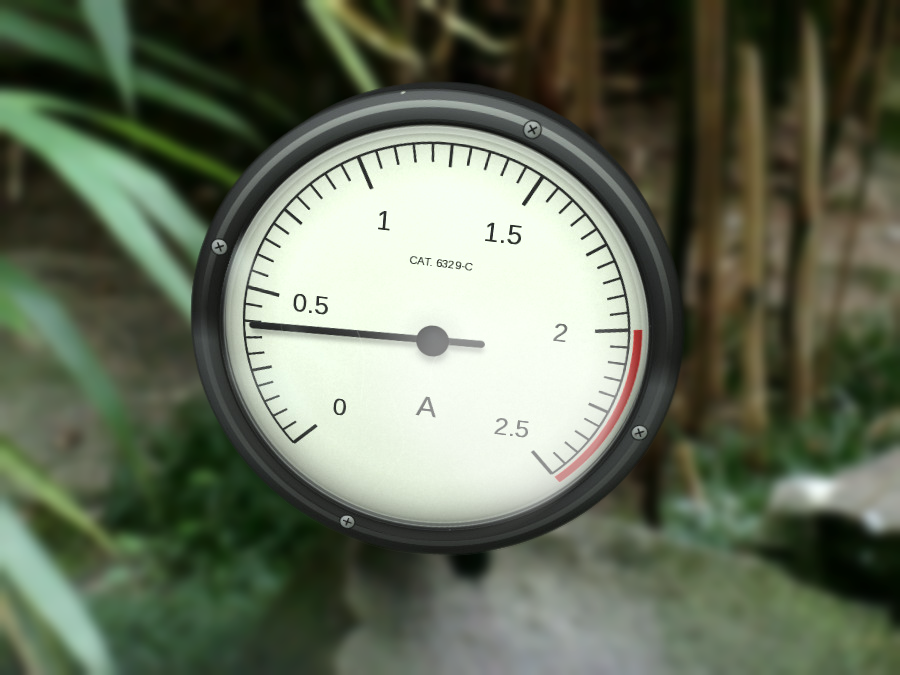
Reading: 0.4; A
